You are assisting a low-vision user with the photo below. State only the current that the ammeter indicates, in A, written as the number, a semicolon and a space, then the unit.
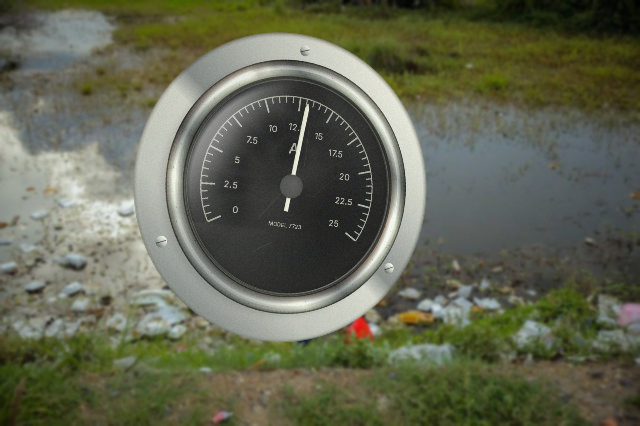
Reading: 13; A
